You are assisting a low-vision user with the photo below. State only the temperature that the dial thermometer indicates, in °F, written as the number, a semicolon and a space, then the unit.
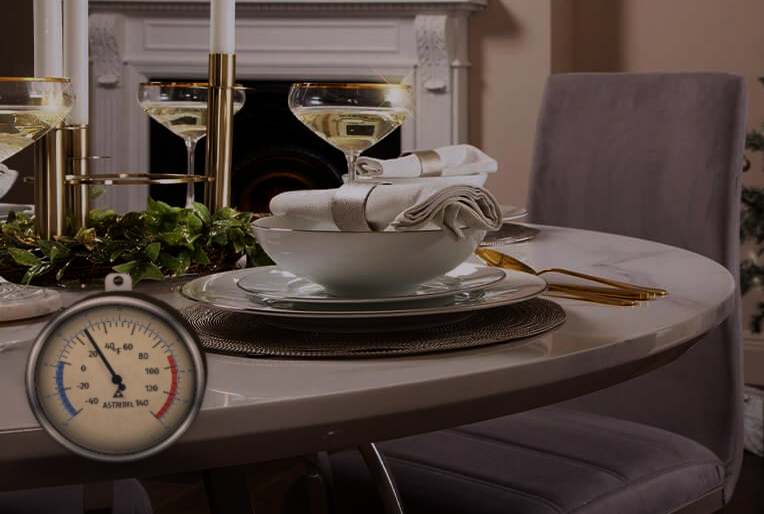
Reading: 28; °F
